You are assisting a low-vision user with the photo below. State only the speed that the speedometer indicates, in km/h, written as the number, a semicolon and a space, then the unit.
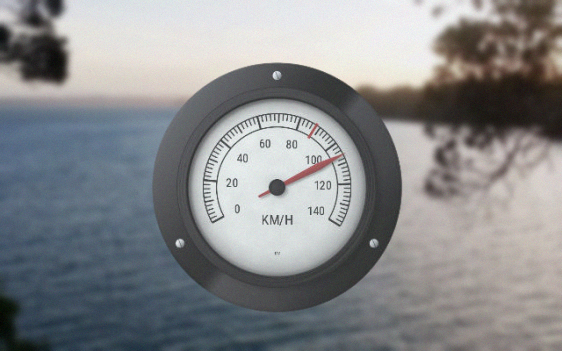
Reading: 106; km/h
